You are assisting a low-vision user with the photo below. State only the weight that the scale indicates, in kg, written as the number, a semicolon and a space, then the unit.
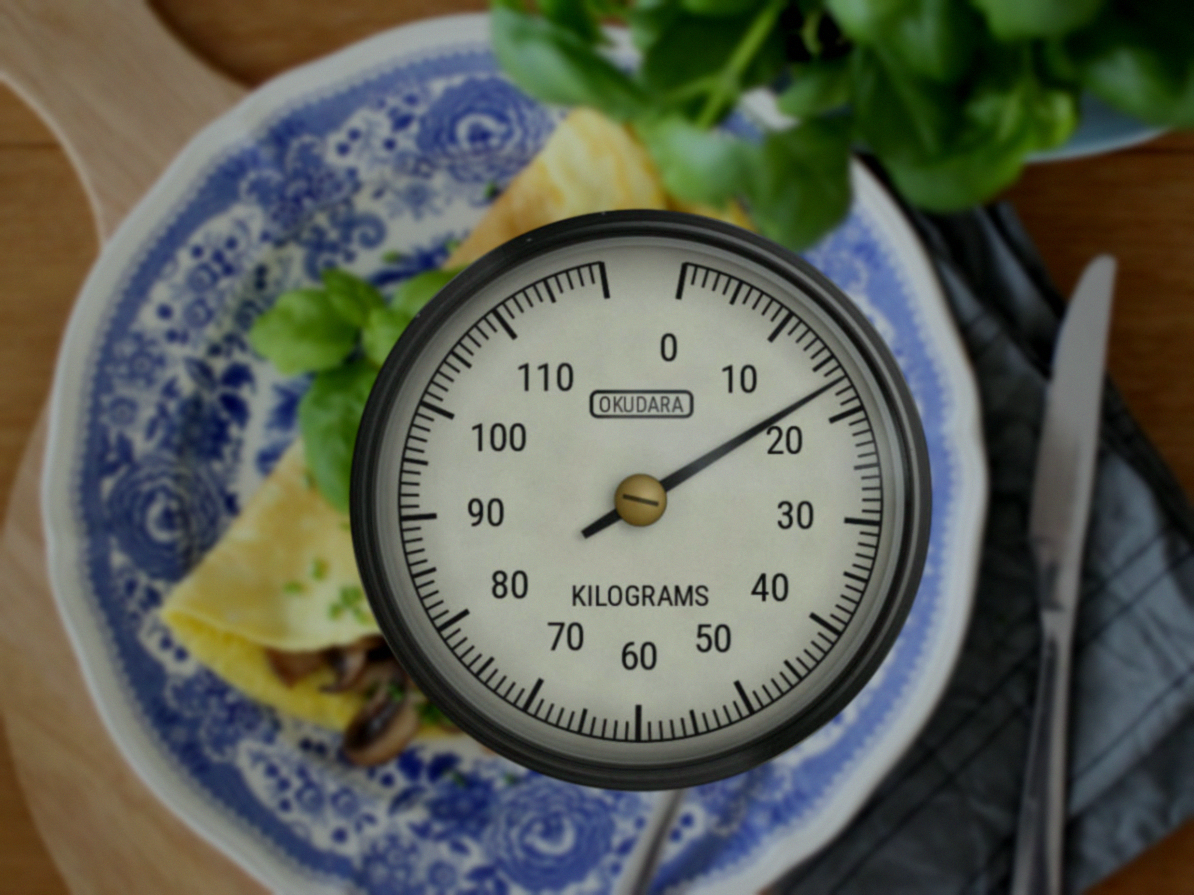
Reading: 17; kg
